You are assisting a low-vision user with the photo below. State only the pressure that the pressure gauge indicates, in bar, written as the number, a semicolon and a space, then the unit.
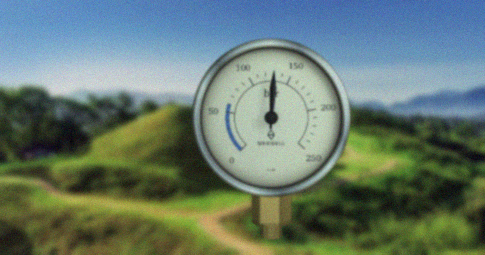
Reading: 130; bar
